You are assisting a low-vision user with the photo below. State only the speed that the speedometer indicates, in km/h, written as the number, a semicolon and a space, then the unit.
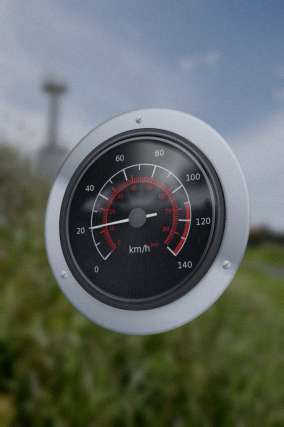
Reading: 20; km/h
